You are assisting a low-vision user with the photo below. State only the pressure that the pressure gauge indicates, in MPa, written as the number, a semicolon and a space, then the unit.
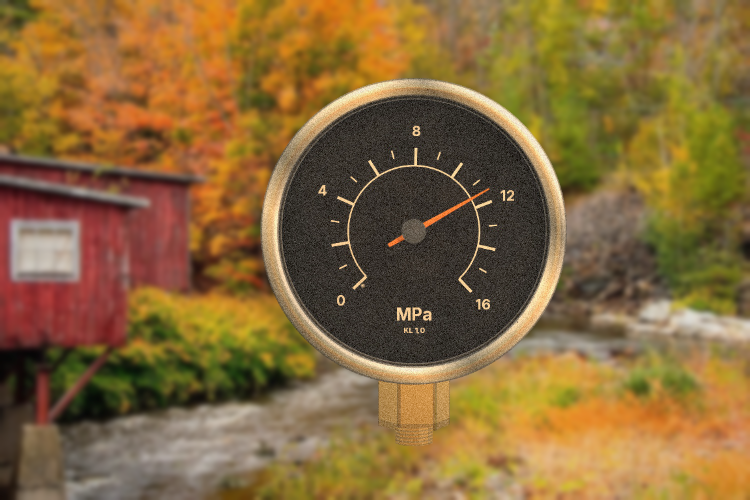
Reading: 11.5; MPa
